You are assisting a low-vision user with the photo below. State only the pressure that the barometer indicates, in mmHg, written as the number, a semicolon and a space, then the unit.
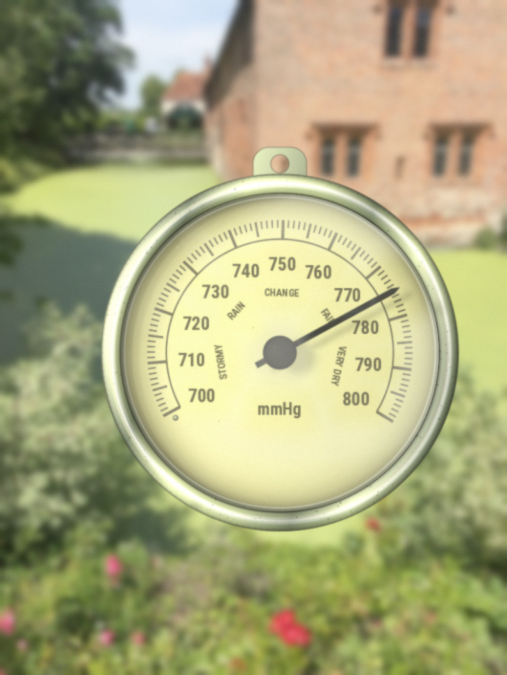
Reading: 775; mmHg
